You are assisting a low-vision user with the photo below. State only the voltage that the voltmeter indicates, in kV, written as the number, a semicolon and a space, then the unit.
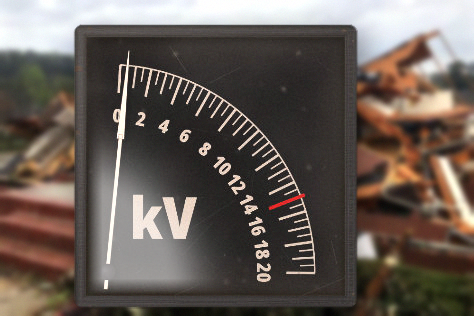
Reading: 0.5; kV
